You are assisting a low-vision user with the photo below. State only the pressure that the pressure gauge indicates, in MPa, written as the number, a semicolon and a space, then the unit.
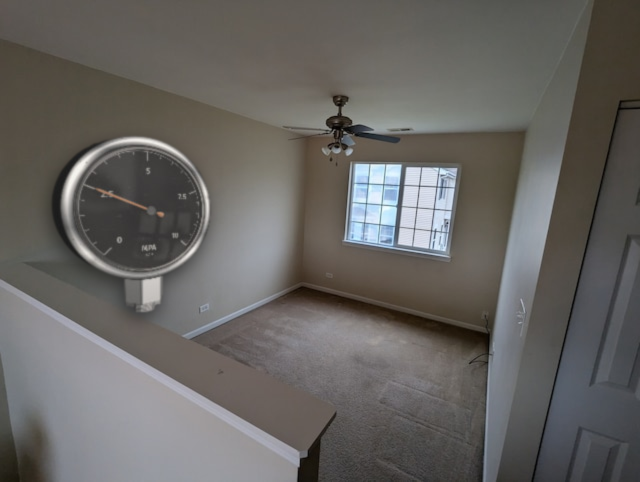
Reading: 2.5; MPa
